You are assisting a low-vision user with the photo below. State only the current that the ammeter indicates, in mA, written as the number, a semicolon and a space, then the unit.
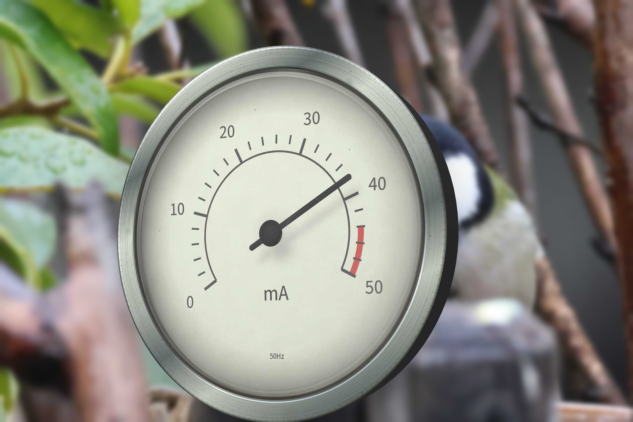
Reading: 38; mA
